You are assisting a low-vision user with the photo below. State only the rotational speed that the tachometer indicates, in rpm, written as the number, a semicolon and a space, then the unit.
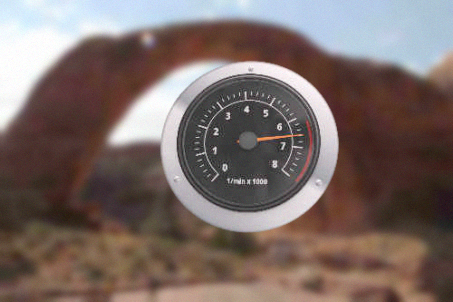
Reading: 6600; rpm
